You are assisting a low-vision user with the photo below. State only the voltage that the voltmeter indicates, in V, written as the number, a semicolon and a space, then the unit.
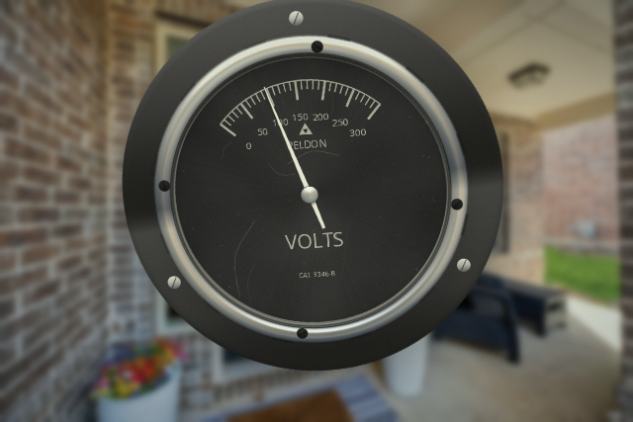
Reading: 100; V
